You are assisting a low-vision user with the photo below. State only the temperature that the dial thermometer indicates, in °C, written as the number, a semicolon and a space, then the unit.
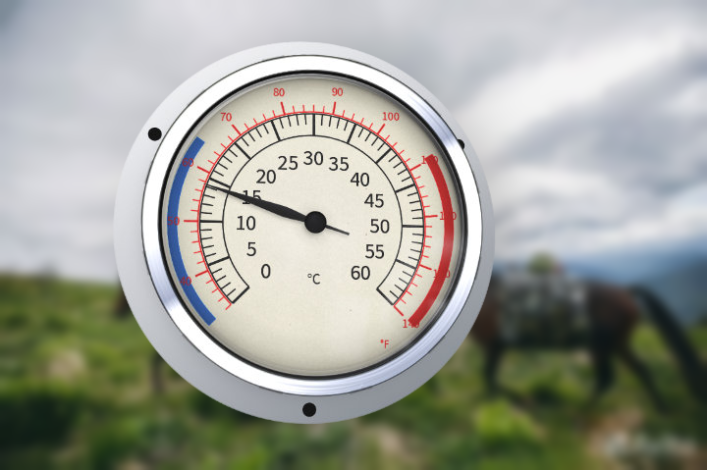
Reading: 14; °C
